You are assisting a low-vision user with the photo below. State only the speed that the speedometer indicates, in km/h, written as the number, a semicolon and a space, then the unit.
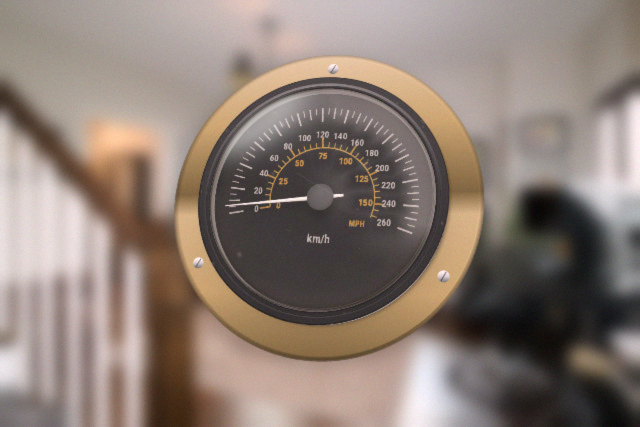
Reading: 5; km/h
